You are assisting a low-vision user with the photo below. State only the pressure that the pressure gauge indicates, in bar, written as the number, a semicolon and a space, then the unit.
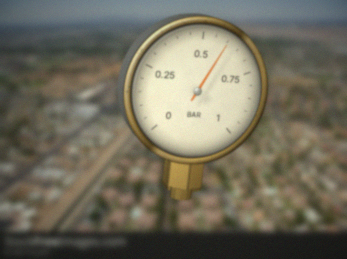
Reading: 0.6; bar
